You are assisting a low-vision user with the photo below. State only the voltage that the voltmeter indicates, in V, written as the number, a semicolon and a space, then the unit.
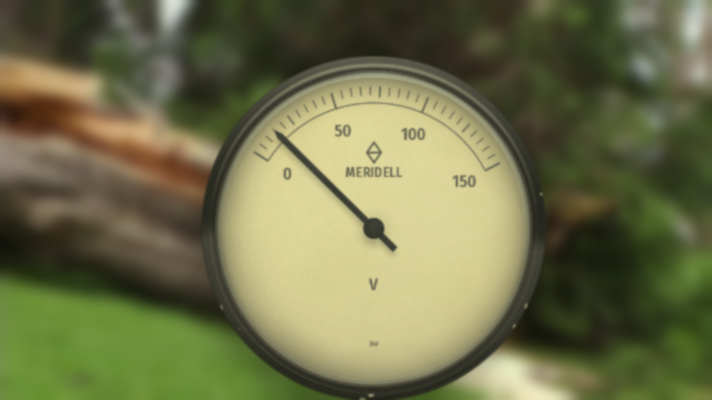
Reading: 15; V
